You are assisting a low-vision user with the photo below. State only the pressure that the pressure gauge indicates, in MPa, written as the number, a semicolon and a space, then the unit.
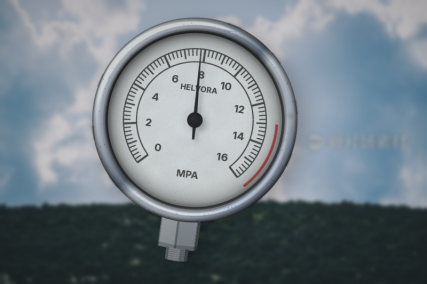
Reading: 7.8; MPa
